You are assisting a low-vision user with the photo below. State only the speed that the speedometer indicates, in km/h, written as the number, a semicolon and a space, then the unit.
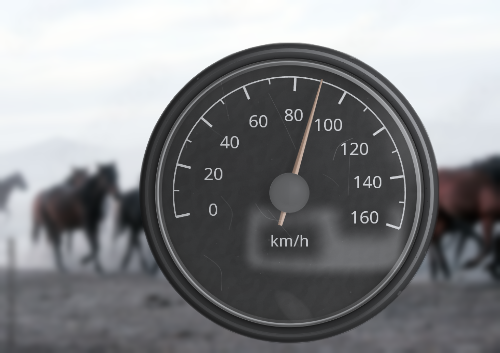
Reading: 90; km/h
